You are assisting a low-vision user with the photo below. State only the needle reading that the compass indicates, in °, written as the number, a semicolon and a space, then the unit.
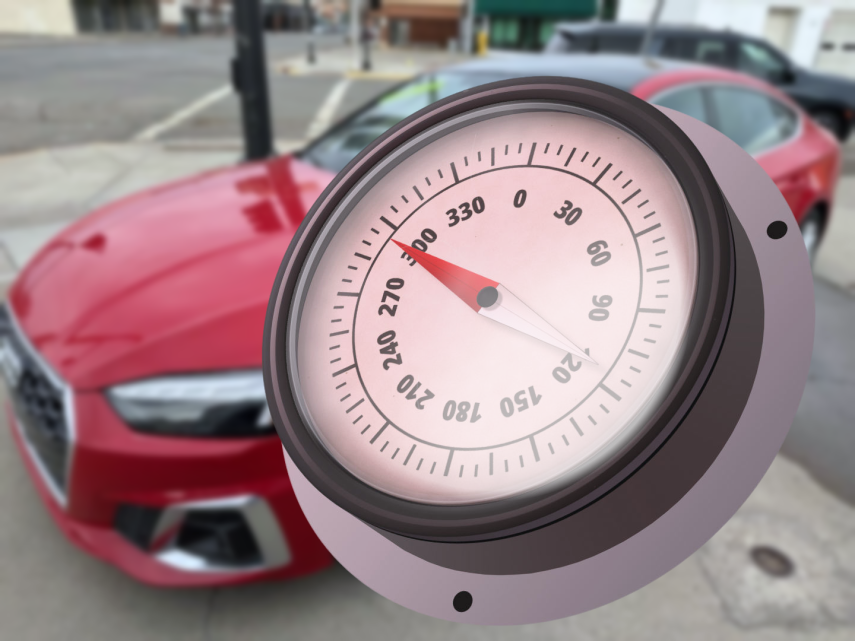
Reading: 295; °
